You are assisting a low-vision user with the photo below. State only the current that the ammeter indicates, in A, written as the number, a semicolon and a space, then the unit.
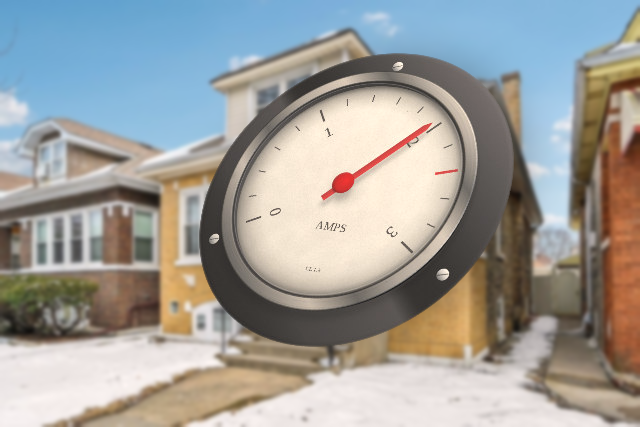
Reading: 2; A
